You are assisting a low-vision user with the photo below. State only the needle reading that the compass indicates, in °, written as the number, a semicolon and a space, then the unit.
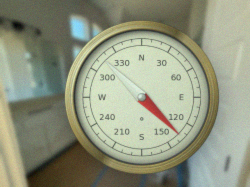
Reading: 135; °
